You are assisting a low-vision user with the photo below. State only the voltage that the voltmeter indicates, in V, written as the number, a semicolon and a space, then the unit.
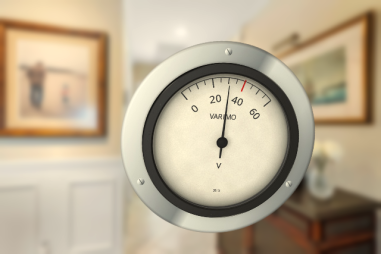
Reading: 30; V
